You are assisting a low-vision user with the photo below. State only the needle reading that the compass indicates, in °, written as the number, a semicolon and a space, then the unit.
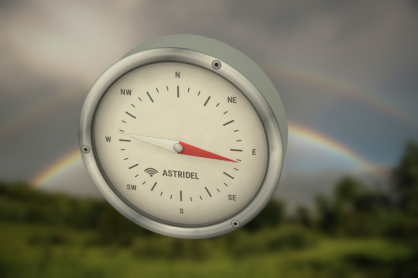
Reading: 100; °
